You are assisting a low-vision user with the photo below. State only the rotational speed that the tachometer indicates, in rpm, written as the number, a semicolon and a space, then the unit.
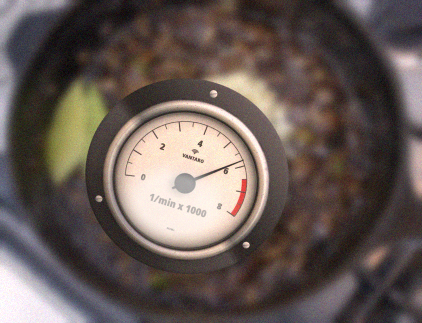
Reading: 5750; rpm
